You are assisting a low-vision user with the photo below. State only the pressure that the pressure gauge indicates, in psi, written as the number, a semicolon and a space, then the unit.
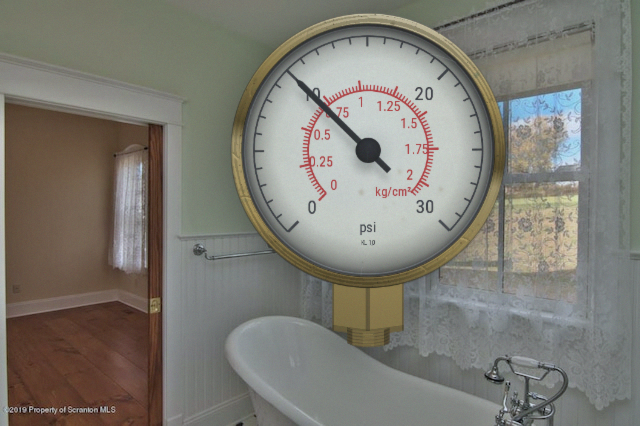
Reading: 10; psi
